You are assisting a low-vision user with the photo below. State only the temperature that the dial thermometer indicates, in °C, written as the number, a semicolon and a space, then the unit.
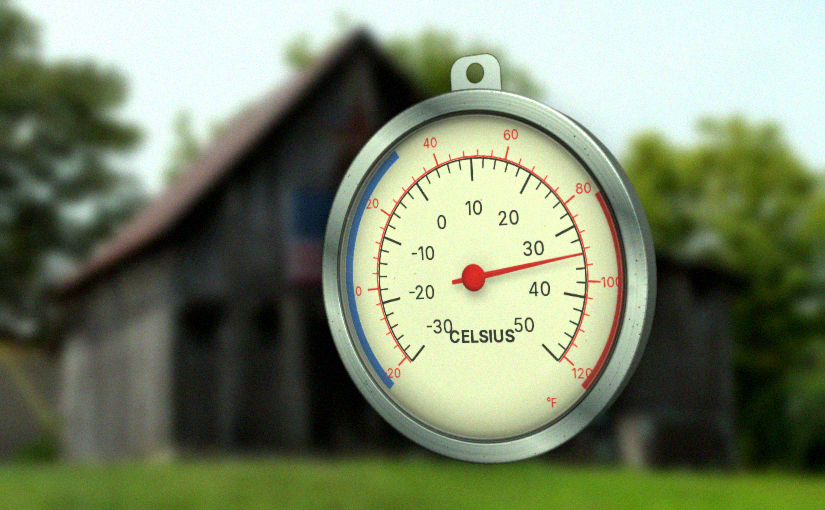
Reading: 34; °C
